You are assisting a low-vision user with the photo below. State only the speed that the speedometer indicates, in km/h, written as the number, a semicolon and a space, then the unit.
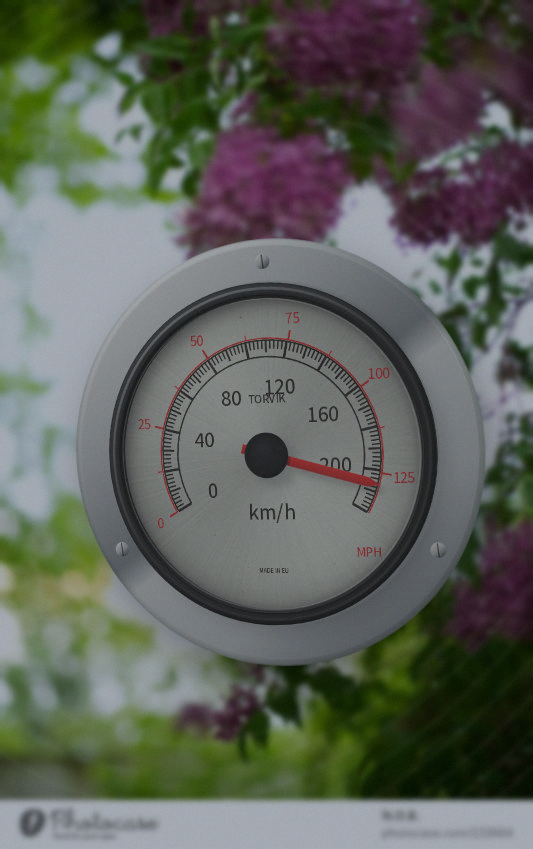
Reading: 206; km/h
